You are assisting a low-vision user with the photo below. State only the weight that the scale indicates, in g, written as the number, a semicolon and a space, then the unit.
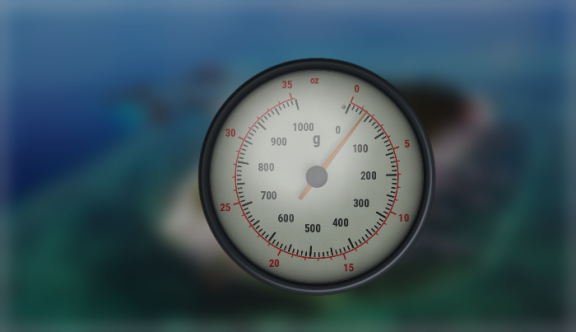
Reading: 40; g
